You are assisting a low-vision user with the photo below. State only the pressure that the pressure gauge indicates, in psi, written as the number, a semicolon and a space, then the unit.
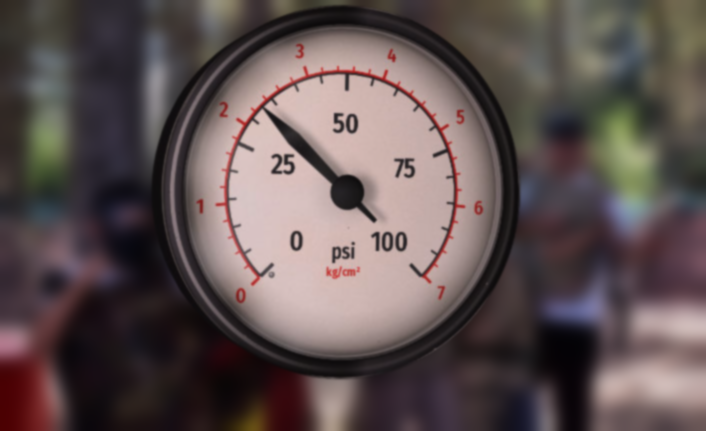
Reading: 32.5; psi
